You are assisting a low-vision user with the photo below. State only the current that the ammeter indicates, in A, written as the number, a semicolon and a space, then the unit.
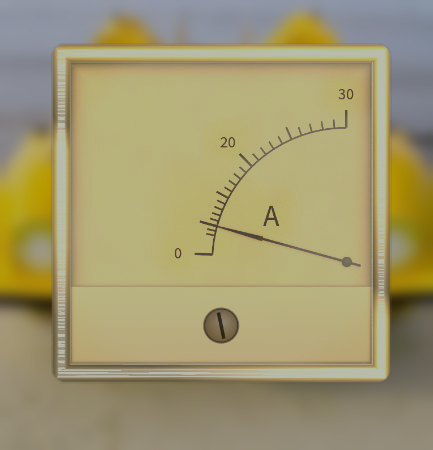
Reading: 10; A
